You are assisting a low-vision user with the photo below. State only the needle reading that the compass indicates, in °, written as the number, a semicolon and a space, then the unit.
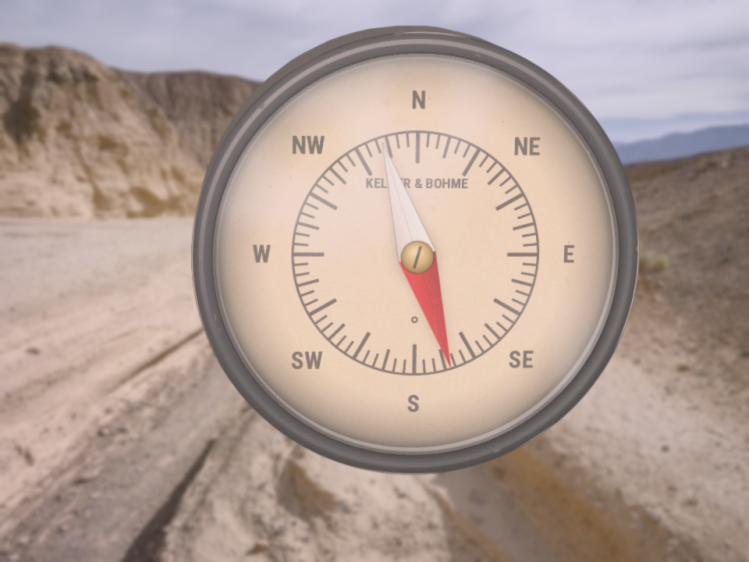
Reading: 162.5; °
